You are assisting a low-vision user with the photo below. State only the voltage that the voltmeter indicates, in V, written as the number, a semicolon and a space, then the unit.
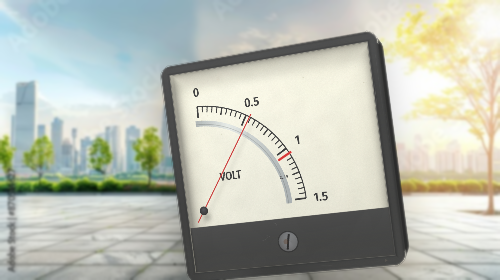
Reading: 0.55; V
